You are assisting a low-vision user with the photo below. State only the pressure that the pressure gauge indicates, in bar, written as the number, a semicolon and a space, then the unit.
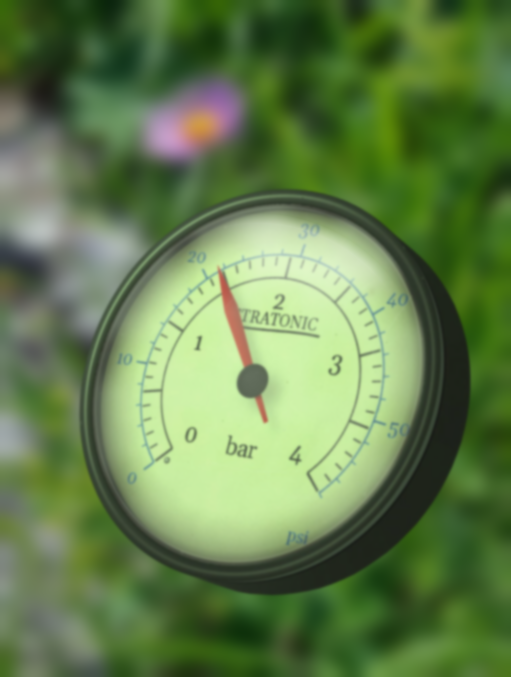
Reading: 1.5; bar
